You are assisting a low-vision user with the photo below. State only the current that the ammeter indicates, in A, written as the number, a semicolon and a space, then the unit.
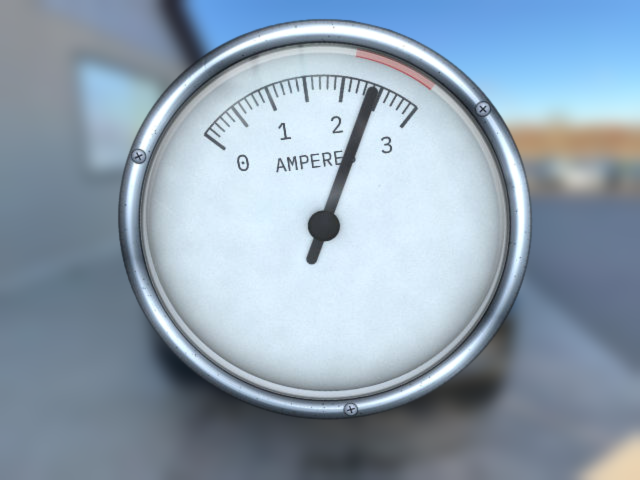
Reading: 2.4; A
